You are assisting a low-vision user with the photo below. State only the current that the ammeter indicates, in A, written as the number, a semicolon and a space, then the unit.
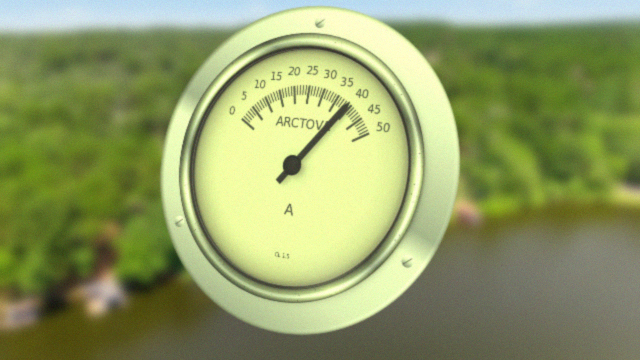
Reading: 40; A
